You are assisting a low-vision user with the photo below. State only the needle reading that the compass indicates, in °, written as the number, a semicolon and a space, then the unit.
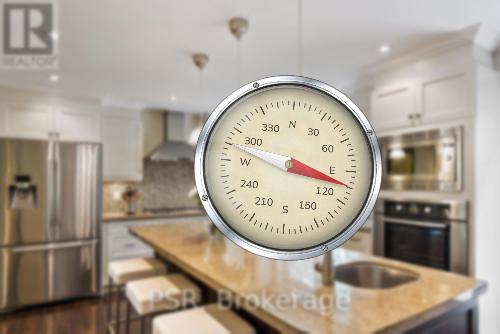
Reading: 105; °
